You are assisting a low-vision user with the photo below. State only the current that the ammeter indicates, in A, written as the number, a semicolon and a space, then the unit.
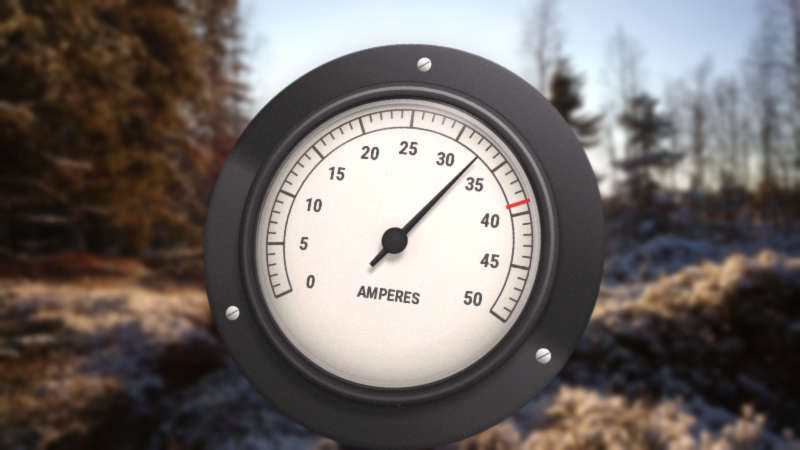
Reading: 33; A
